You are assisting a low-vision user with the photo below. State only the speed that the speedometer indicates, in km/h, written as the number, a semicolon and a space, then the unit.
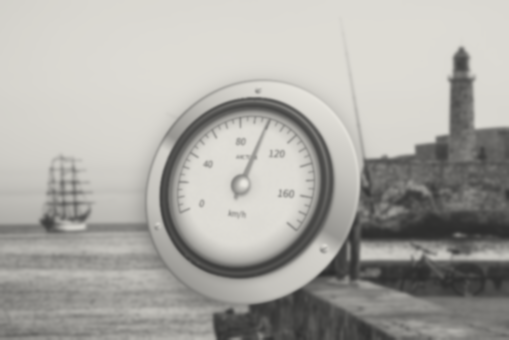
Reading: 100; km/h
